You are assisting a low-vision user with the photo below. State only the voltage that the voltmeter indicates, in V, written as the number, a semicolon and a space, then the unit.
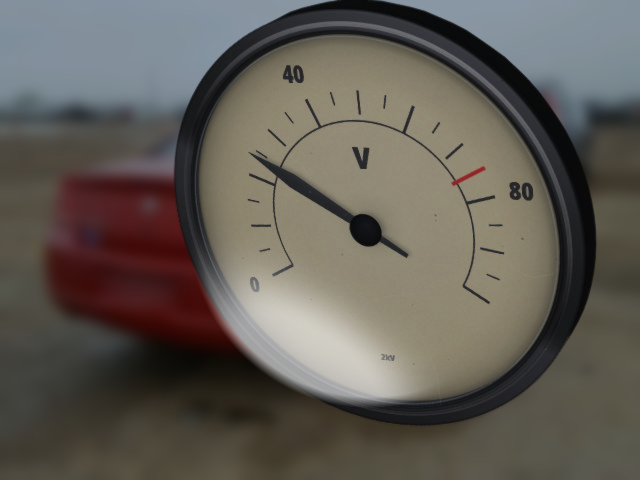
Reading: 25; V
